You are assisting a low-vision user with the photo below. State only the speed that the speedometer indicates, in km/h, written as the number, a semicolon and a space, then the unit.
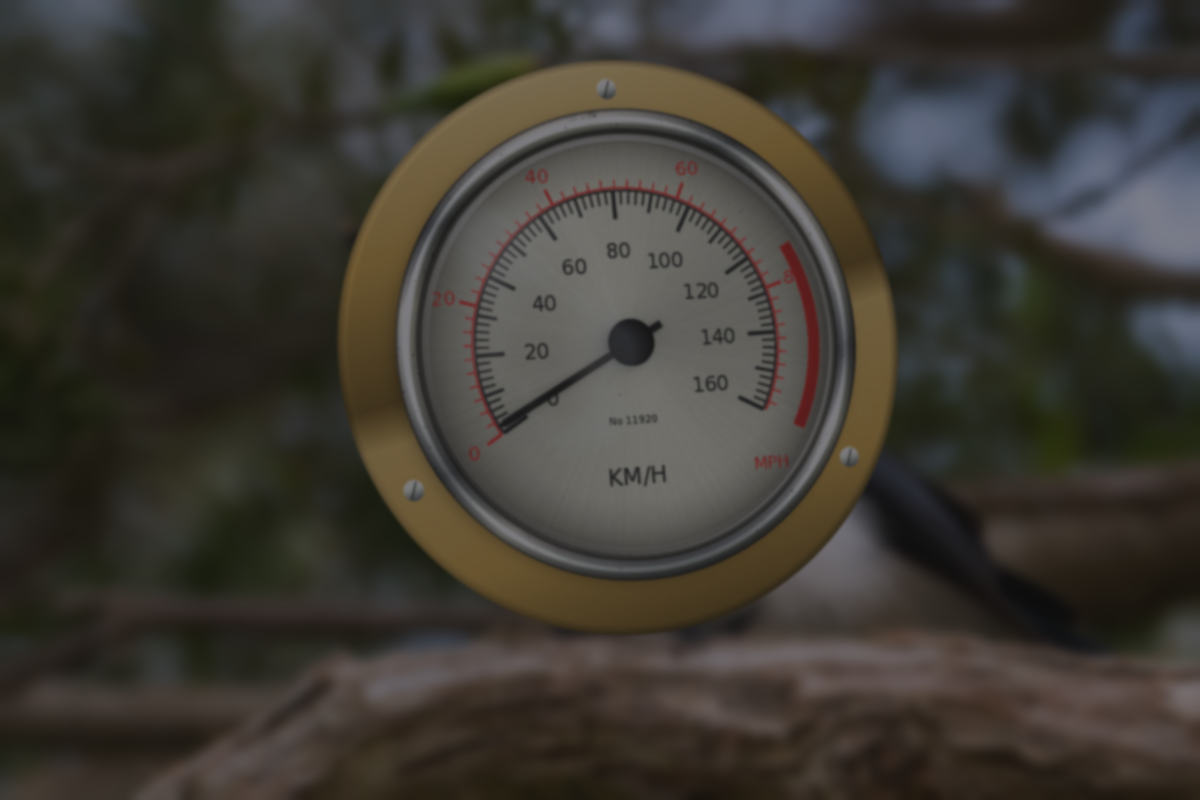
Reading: 2; km/h
